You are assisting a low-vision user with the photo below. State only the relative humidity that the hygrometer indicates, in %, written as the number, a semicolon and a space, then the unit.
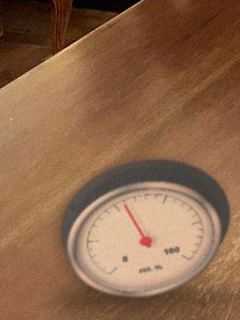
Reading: 44; %
